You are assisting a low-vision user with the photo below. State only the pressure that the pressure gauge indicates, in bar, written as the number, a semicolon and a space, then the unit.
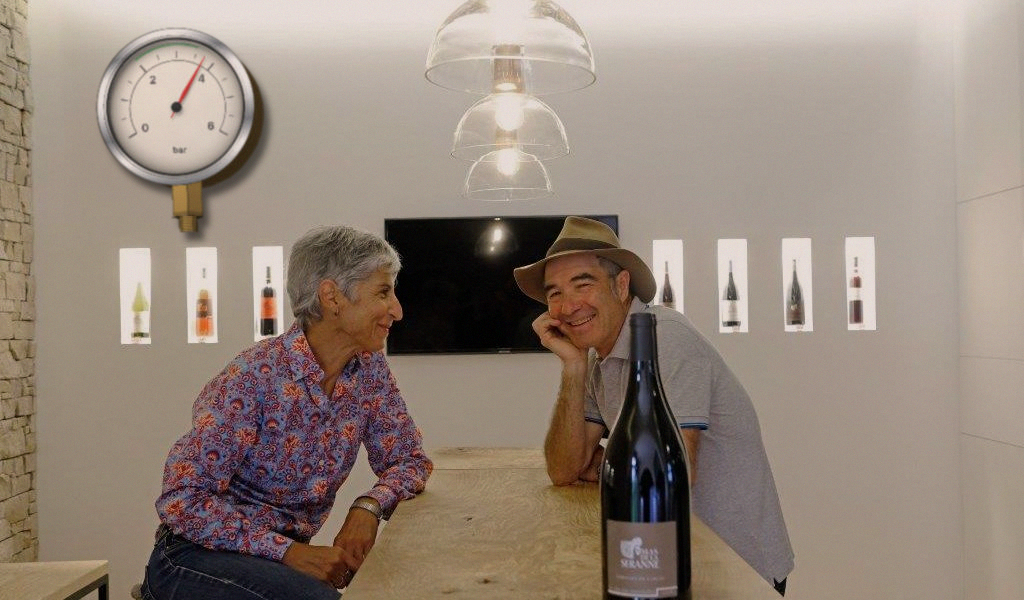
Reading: 3.75; bar
